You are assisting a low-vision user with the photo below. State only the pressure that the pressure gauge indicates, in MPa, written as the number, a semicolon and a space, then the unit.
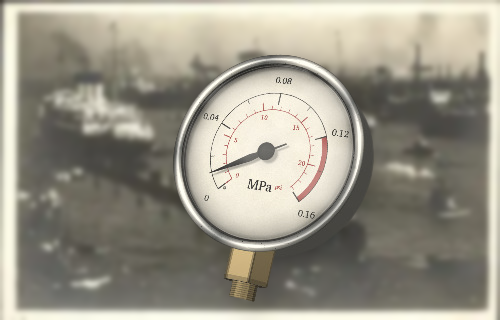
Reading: 0.01; MPa
